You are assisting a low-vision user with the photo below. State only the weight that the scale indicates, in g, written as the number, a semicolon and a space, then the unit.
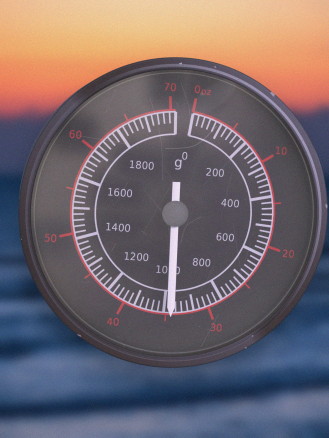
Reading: 980; g
